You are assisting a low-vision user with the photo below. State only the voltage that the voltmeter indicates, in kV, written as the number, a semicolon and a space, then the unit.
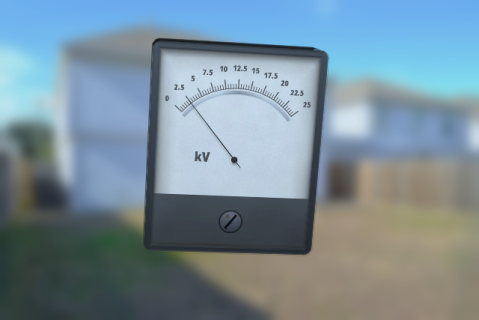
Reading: 2.5; kV
